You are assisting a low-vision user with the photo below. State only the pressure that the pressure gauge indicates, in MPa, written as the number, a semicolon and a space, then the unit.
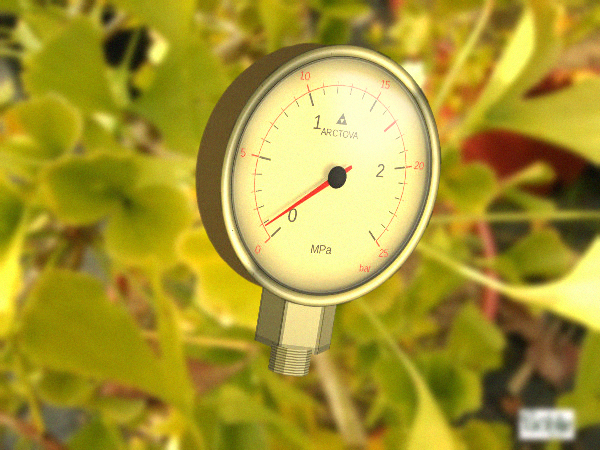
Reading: 0.1; MPa
